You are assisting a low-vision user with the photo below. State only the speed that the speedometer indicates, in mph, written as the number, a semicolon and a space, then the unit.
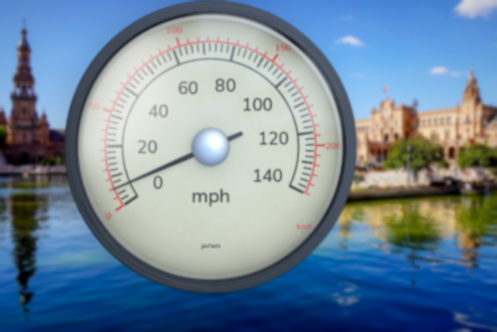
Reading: 6; mph
